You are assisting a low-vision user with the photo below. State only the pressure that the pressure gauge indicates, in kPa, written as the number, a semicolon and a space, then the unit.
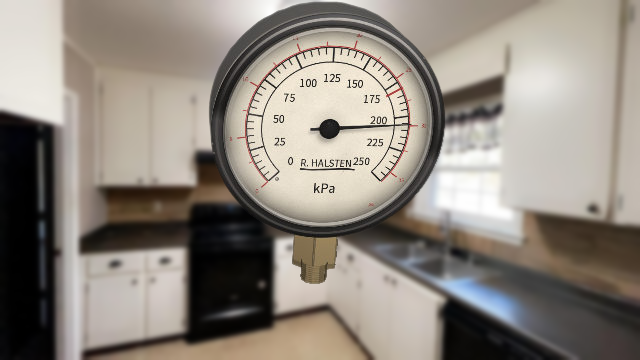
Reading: 205; kPa
